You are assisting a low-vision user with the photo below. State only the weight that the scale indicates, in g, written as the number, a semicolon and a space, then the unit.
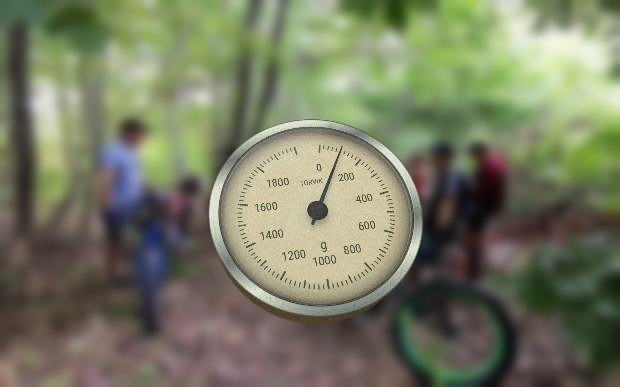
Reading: 100; g
